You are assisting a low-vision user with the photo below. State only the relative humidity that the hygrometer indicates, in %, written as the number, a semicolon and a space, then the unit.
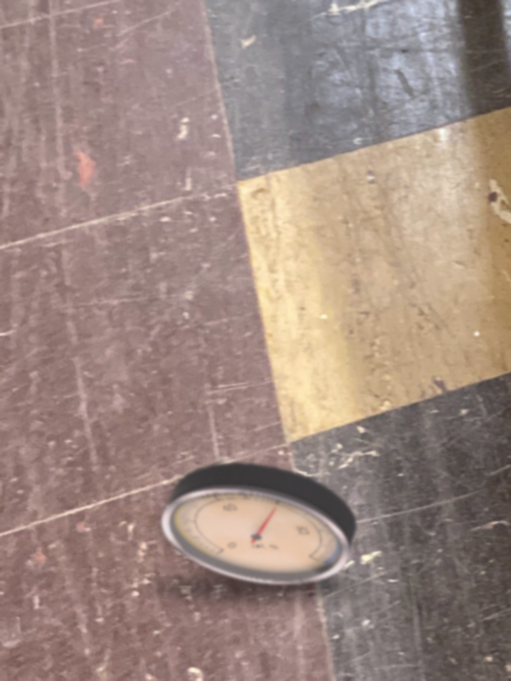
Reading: 60; %
